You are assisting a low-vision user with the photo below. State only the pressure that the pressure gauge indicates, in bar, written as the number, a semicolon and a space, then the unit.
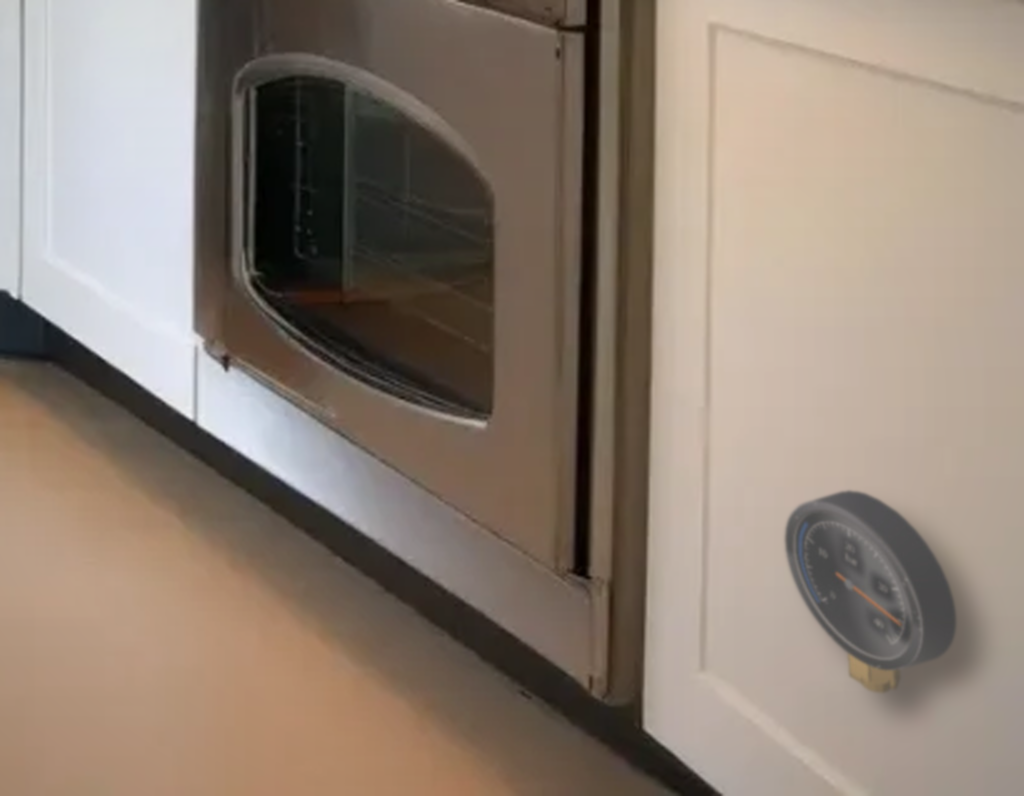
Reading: 35; bar
